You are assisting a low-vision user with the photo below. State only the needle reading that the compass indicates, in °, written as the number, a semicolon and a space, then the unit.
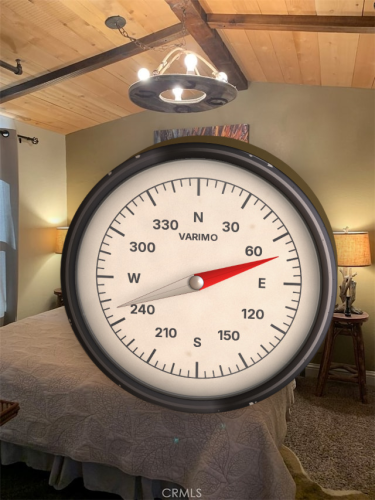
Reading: 70; °
